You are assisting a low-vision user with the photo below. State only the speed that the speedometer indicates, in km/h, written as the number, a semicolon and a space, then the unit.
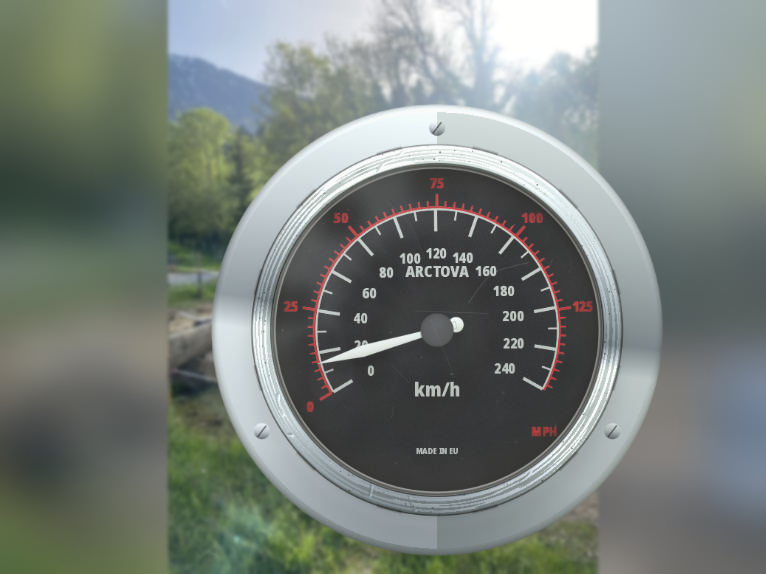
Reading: 15; km/h
